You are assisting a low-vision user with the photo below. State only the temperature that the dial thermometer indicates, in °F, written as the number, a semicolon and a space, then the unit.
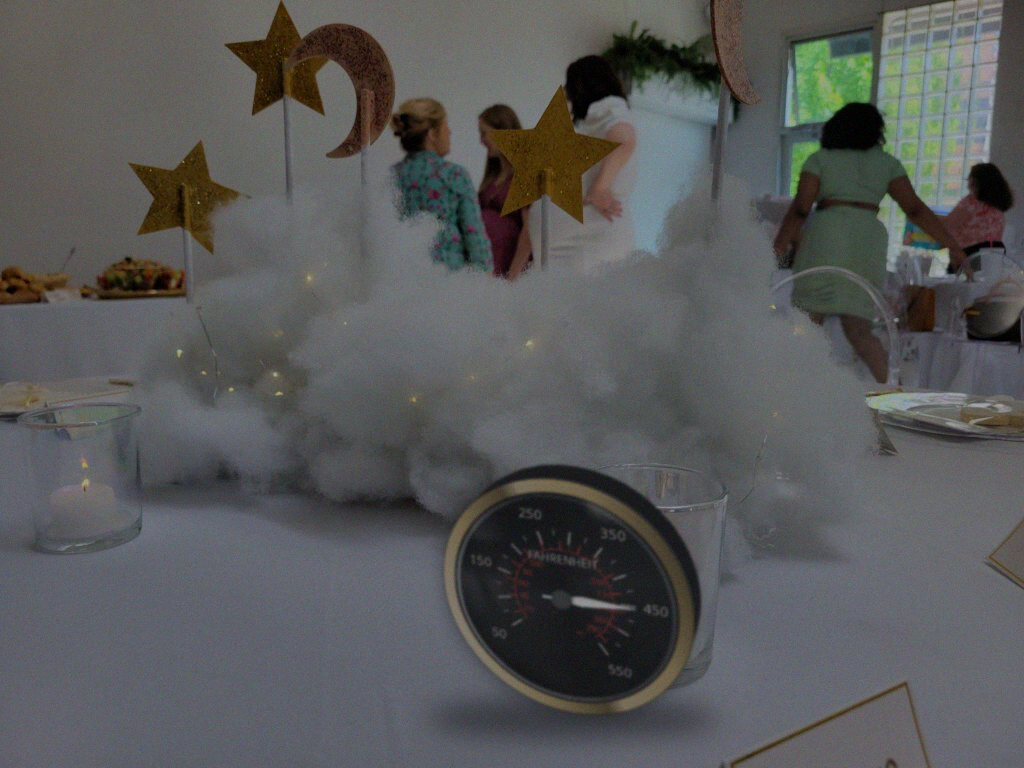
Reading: 450; °F
